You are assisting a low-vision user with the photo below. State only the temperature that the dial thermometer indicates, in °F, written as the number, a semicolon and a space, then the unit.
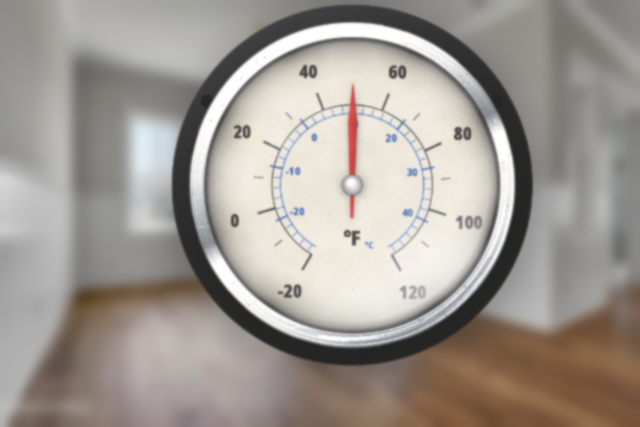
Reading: 50; °F
